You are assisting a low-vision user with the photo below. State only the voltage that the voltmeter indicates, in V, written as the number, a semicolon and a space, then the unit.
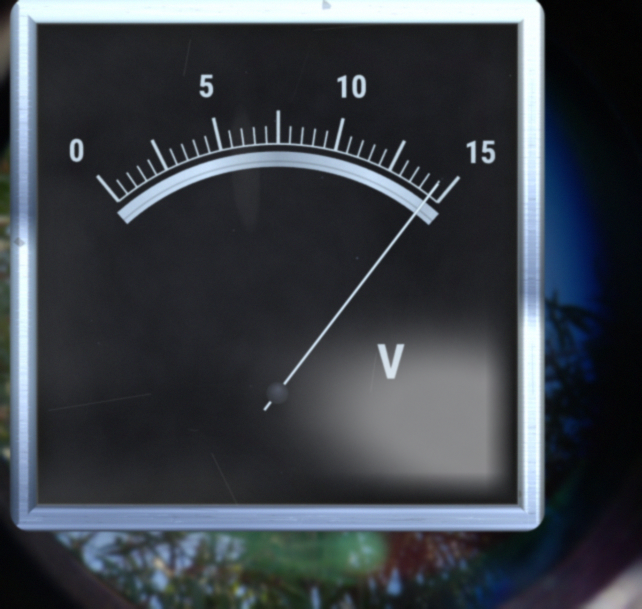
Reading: 14.5; V
